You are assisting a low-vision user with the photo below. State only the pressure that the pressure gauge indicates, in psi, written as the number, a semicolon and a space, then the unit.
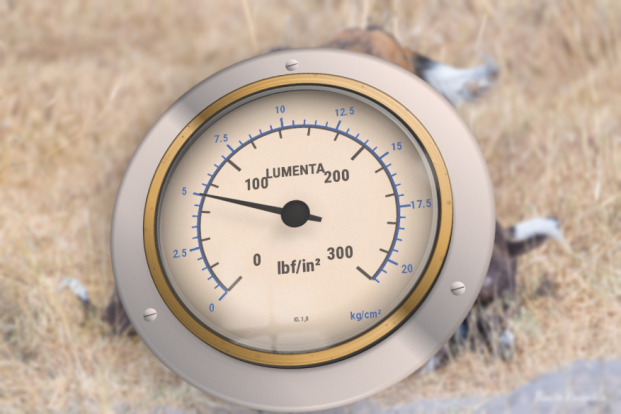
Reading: 70; psi
